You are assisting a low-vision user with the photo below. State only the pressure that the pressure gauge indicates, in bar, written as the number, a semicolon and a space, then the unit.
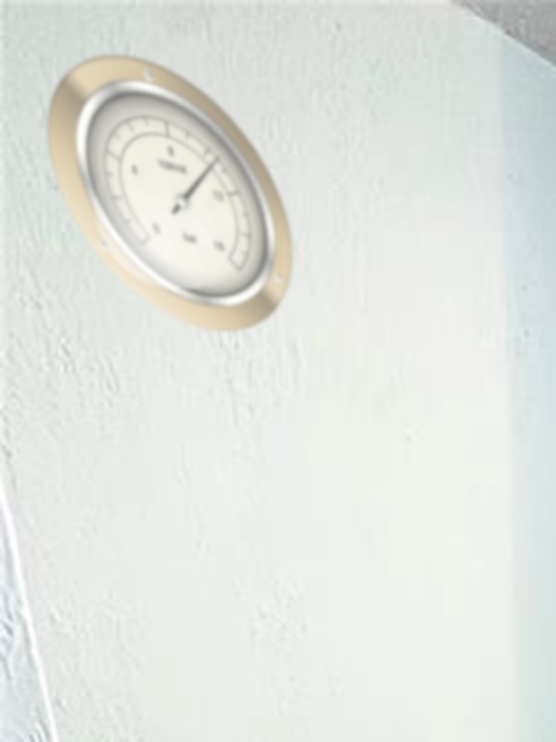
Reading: 10.5; bar
